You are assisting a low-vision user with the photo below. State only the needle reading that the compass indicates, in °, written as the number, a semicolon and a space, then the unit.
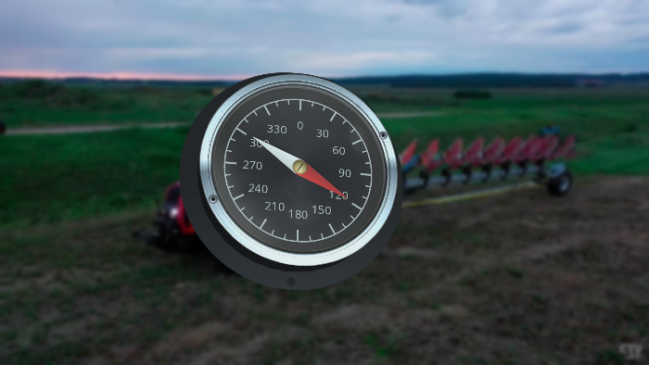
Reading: 120; °
